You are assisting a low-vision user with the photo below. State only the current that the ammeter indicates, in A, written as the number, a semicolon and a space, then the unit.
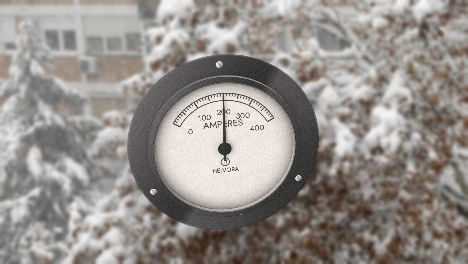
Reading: 200; A
